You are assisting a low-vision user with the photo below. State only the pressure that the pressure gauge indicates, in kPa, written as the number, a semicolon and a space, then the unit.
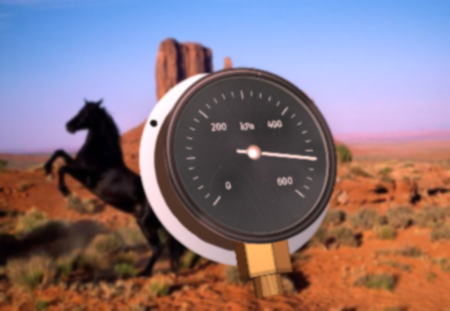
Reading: 520; kPa
